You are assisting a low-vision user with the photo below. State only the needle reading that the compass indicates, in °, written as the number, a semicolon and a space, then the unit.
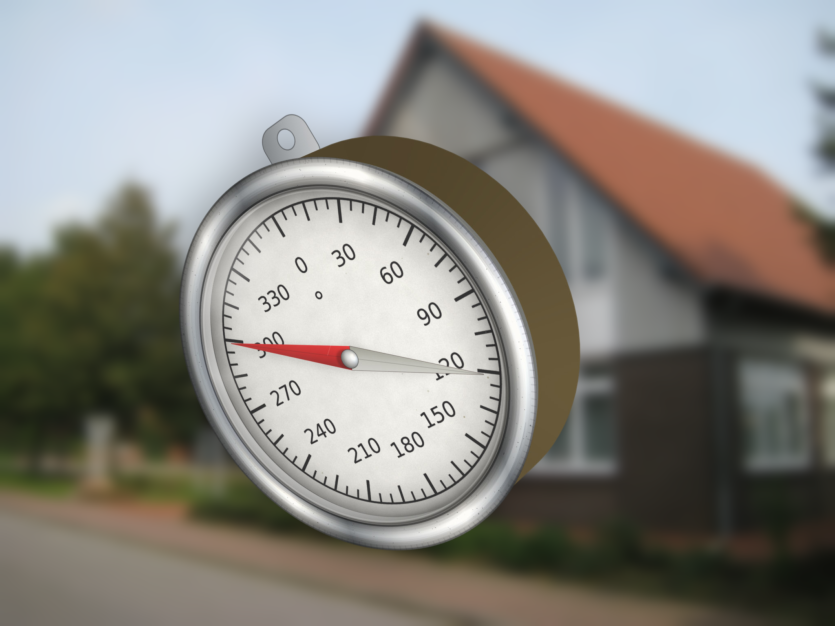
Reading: 300; °
